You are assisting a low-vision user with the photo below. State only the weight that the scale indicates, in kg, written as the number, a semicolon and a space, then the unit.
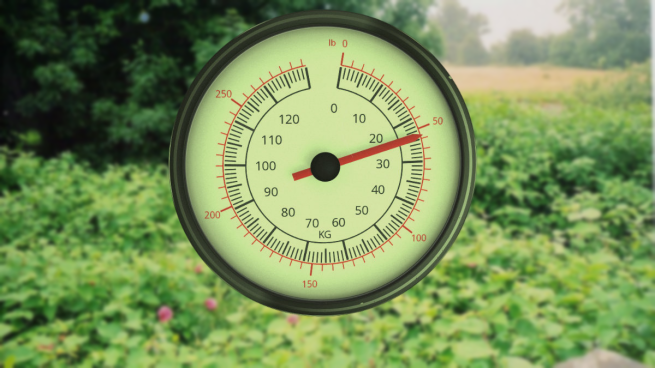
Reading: 24; kg
